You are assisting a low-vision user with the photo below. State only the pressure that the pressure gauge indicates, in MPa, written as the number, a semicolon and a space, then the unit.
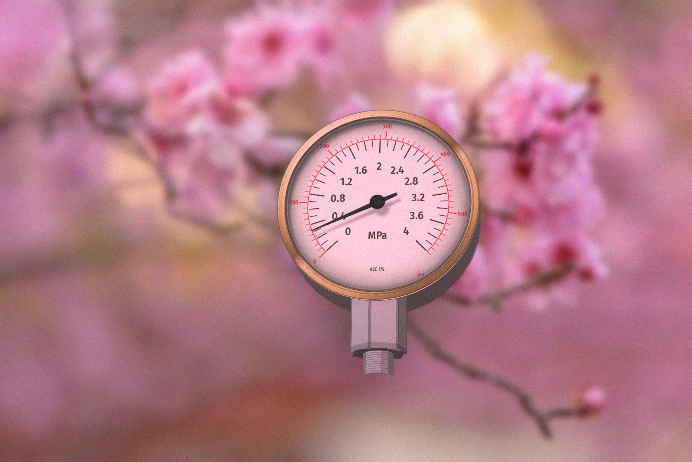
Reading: 0.3; MPa
